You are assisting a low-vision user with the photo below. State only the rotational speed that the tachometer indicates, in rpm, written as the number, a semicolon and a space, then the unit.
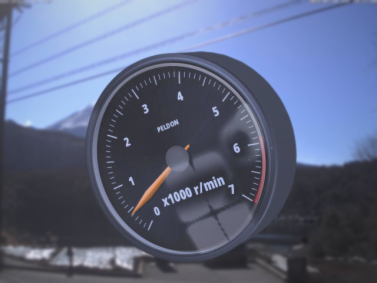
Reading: 400; rpm
